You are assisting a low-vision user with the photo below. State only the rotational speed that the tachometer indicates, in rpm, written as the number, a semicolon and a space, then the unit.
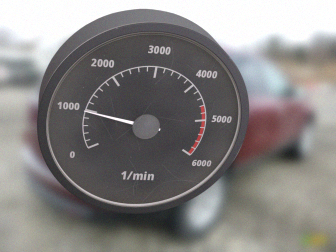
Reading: 1000; rpm
